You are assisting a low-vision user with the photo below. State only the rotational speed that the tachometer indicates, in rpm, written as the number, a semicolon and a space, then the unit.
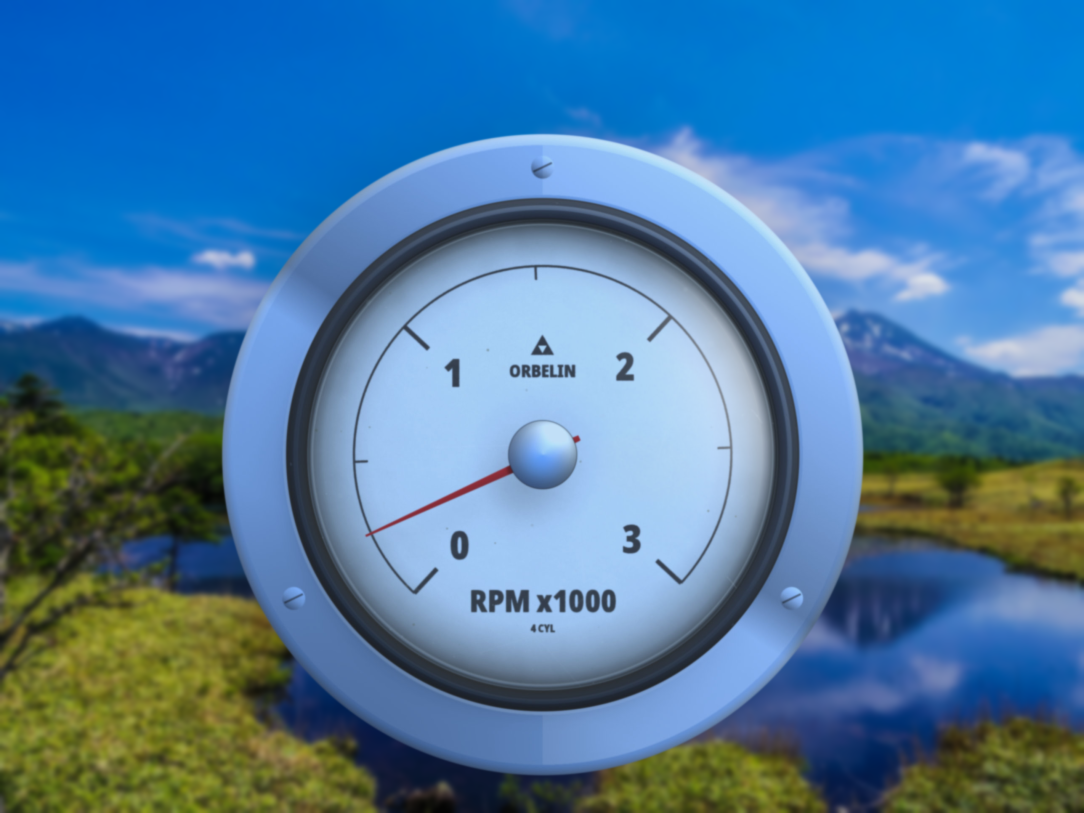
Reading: 250; rpm
